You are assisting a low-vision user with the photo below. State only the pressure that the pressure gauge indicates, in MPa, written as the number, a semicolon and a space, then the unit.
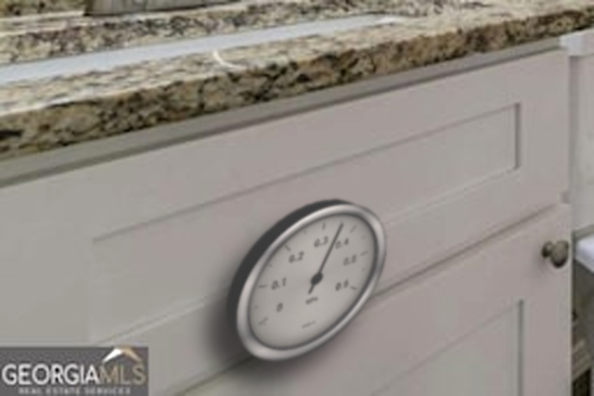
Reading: 0.35; MPa
